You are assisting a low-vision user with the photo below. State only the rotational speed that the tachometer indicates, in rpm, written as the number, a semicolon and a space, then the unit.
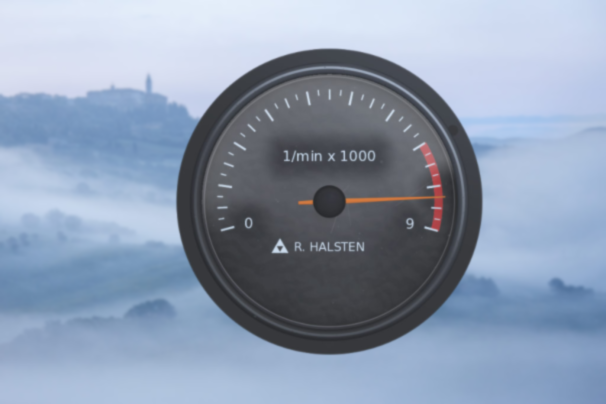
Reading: 8250; rpm
